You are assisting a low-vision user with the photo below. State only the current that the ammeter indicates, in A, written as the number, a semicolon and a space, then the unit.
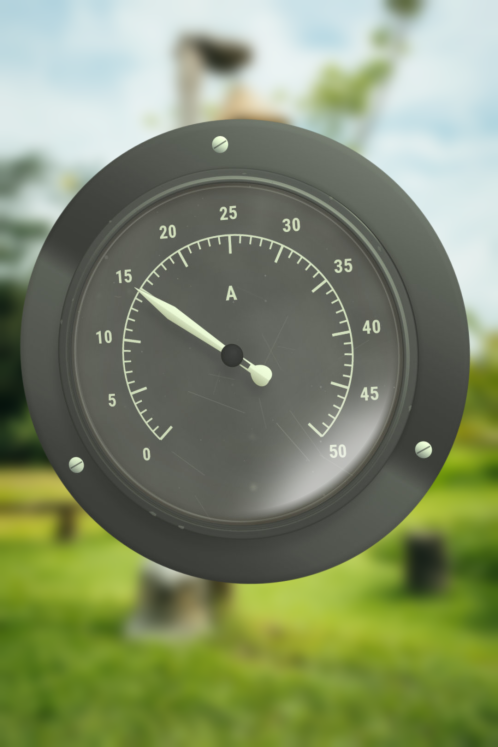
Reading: 15; A
